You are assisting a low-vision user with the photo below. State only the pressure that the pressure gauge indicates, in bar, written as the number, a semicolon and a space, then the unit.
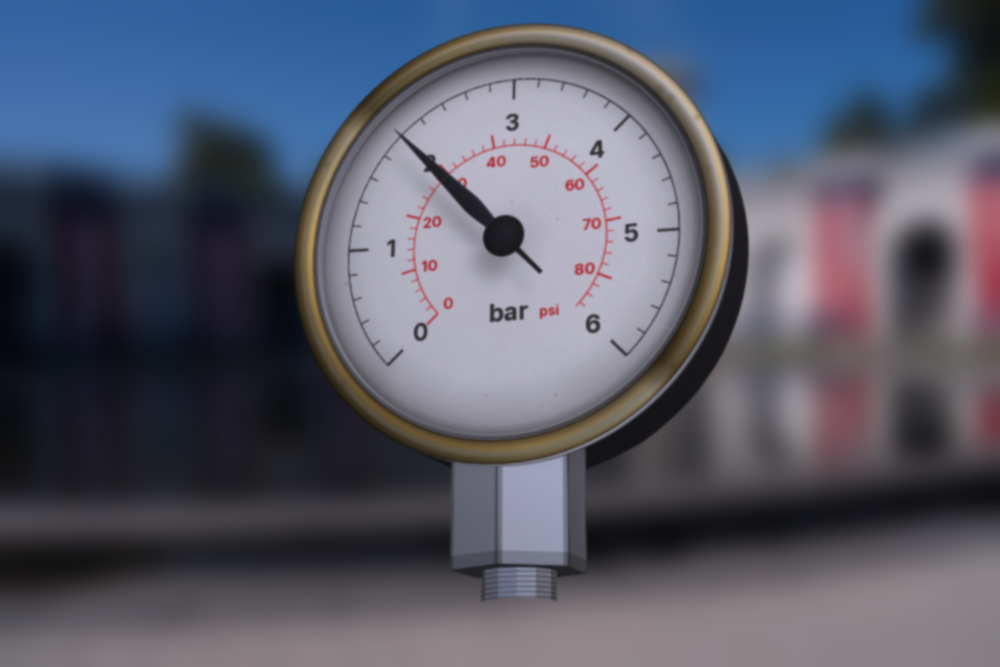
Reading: 2; bar
